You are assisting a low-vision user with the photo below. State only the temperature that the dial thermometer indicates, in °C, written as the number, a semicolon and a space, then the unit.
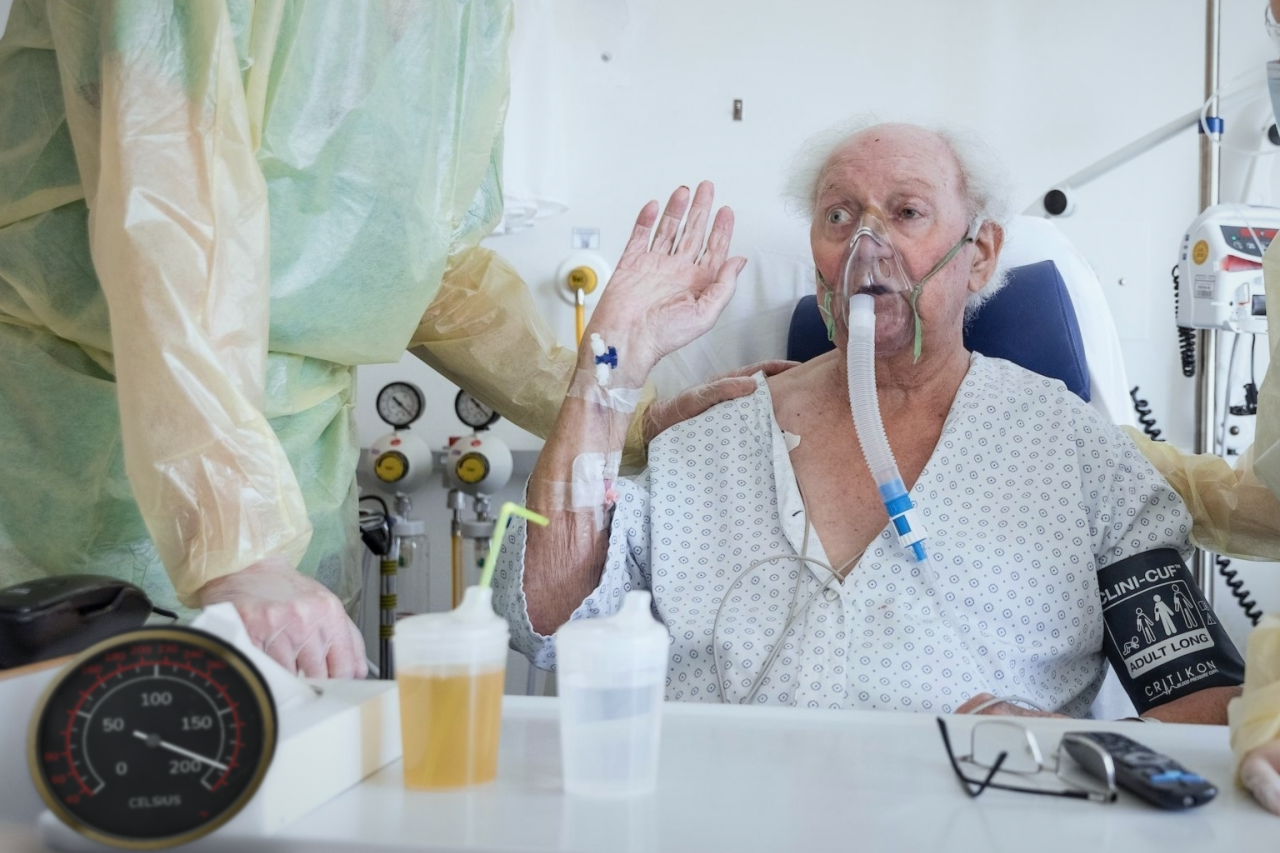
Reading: 185; °C
